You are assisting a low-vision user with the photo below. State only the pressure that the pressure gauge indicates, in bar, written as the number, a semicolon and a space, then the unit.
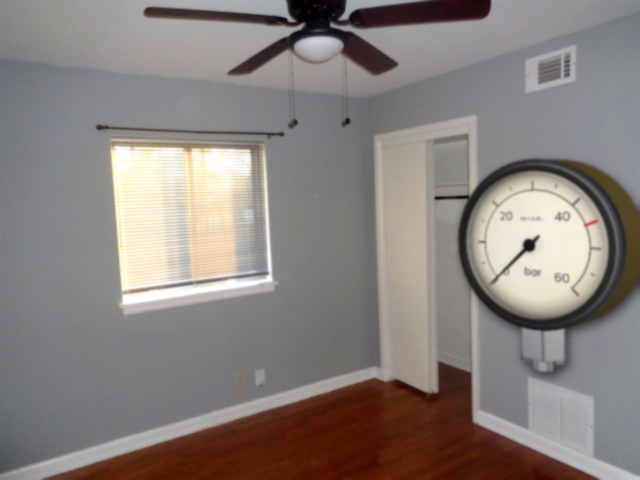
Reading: 0; bar
